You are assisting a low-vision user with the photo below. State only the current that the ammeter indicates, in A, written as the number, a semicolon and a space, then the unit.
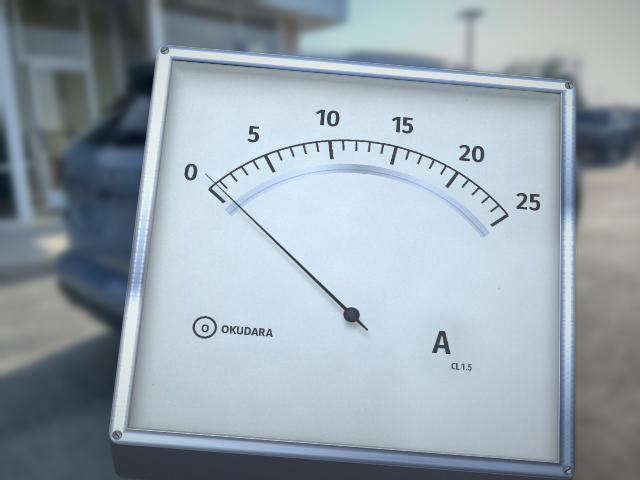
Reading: 0.5; A
